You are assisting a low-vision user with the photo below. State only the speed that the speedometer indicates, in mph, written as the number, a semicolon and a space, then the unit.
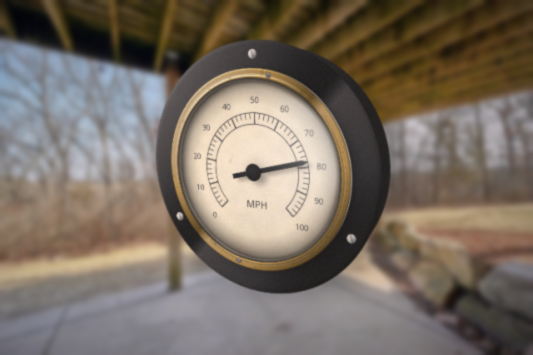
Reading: 78; mph
